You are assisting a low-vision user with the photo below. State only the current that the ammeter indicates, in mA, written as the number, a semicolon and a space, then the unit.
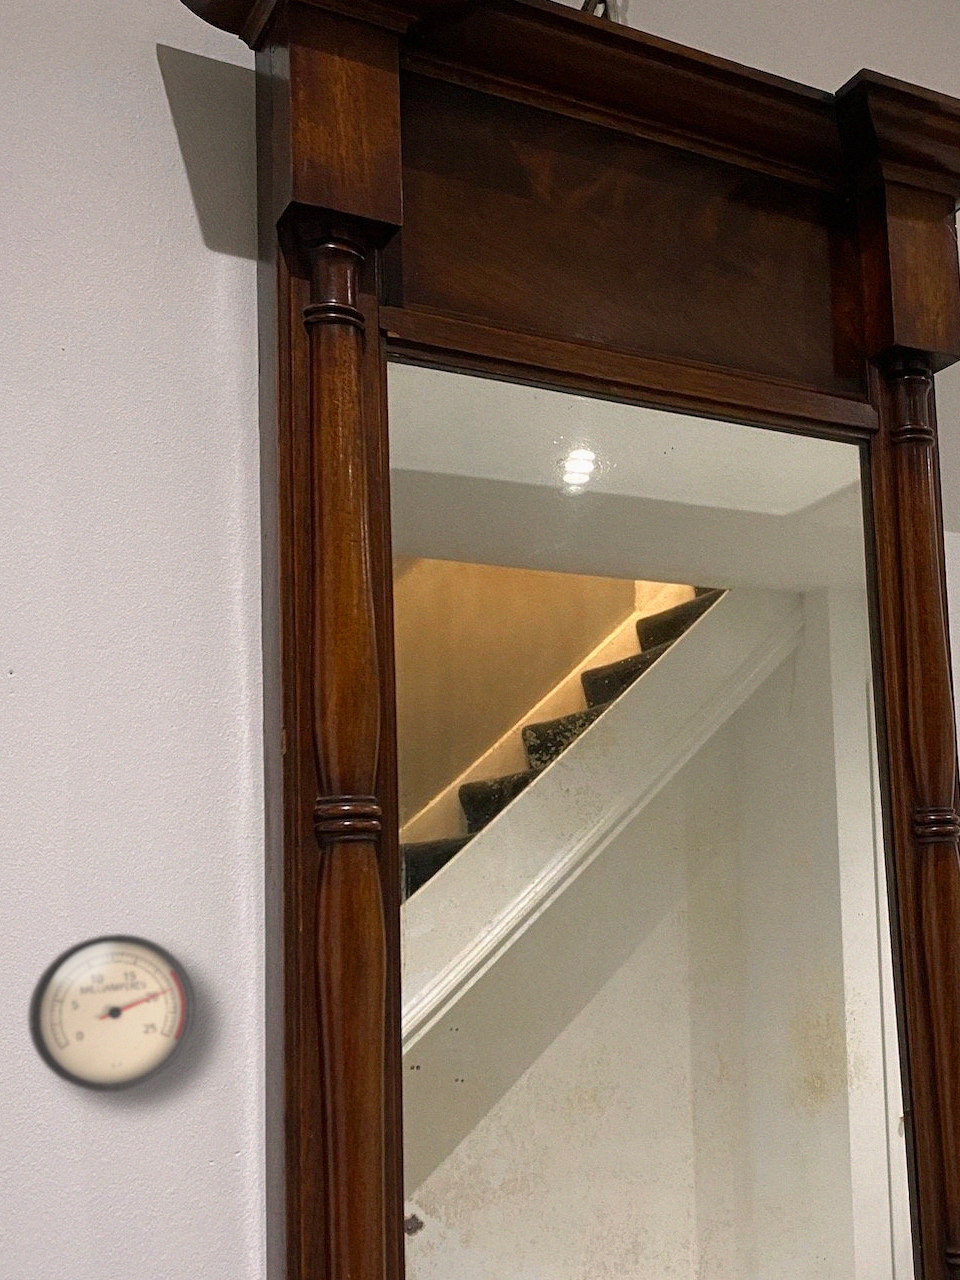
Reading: 20; mA
